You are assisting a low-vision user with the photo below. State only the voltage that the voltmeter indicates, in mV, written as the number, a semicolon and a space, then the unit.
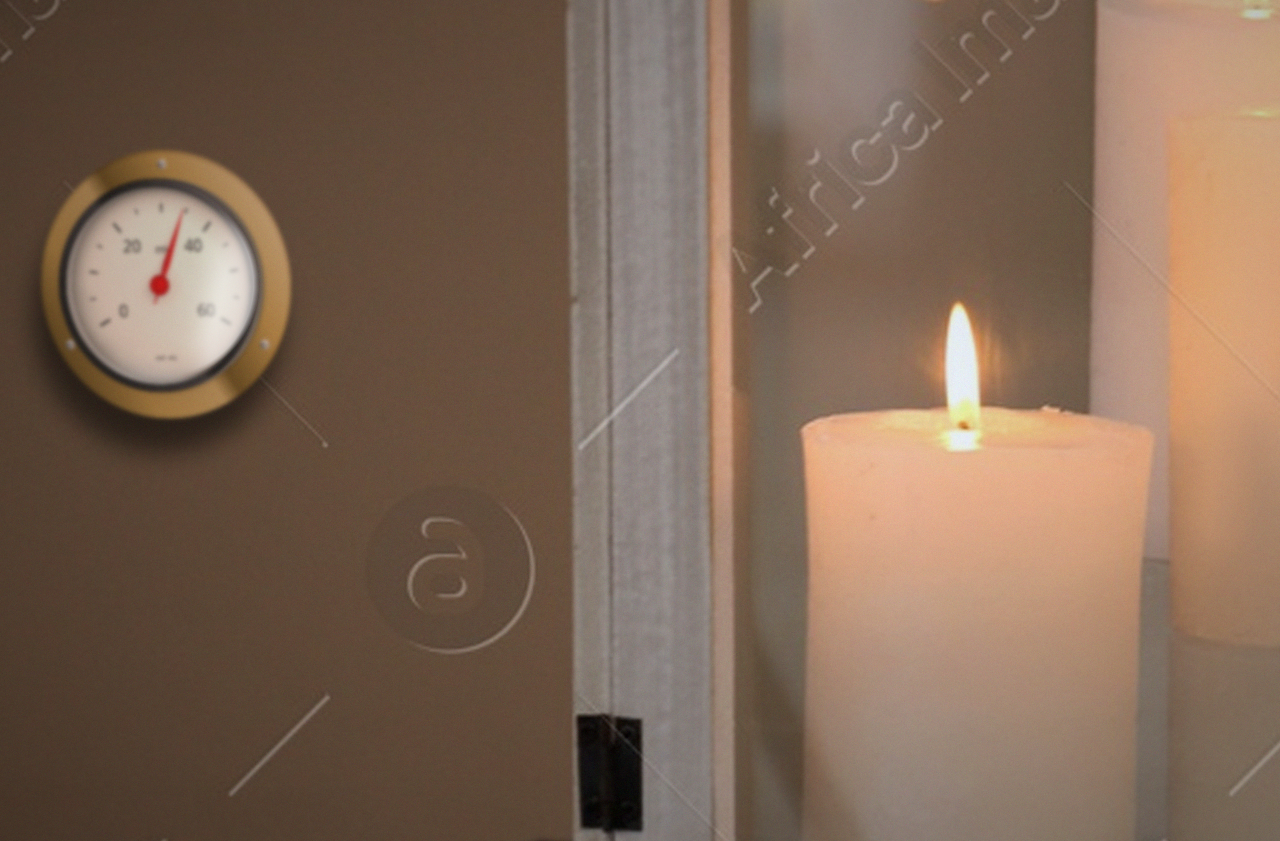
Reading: 35; mV
